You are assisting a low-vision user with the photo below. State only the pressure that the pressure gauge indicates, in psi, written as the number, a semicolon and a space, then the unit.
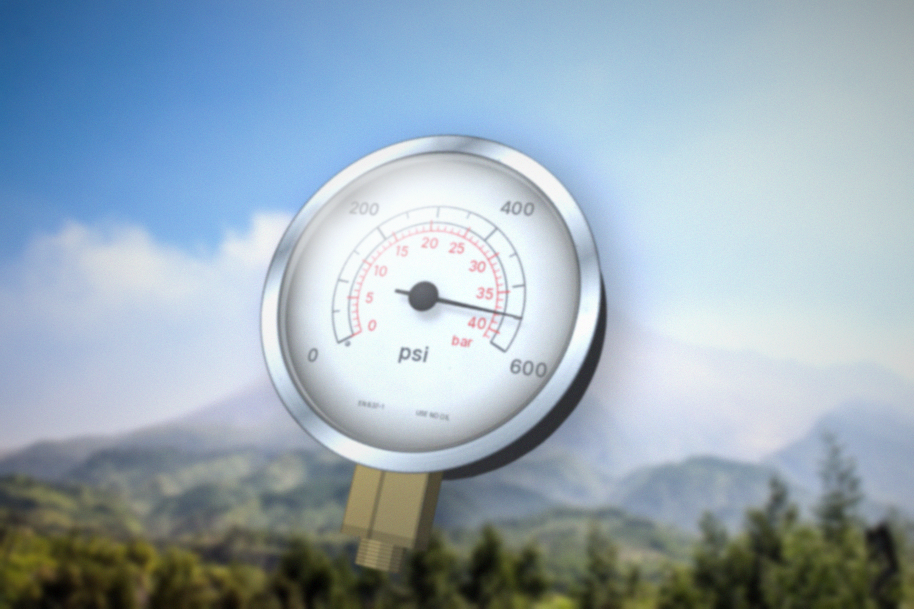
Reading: 550; psi
